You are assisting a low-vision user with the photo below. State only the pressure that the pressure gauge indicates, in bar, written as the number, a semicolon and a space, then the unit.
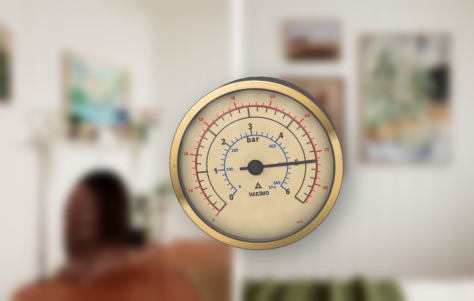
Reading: 5; bar
